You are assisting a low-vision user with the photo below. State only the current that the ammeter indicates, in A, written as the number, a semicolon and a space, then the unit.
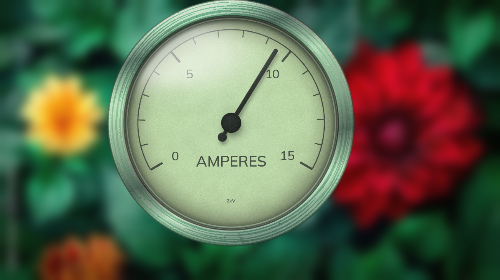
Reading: 9.5; A
